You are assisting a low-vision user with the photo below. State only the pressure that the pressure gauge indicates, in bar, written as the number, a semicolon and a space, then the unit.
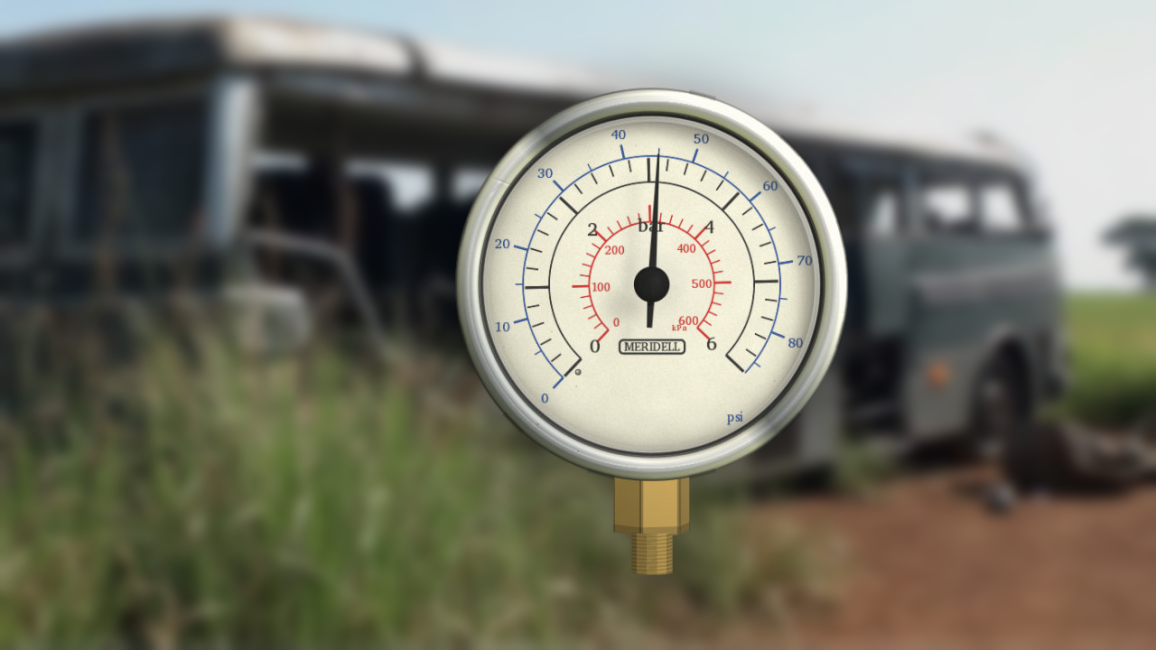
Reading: 3.1; bar
